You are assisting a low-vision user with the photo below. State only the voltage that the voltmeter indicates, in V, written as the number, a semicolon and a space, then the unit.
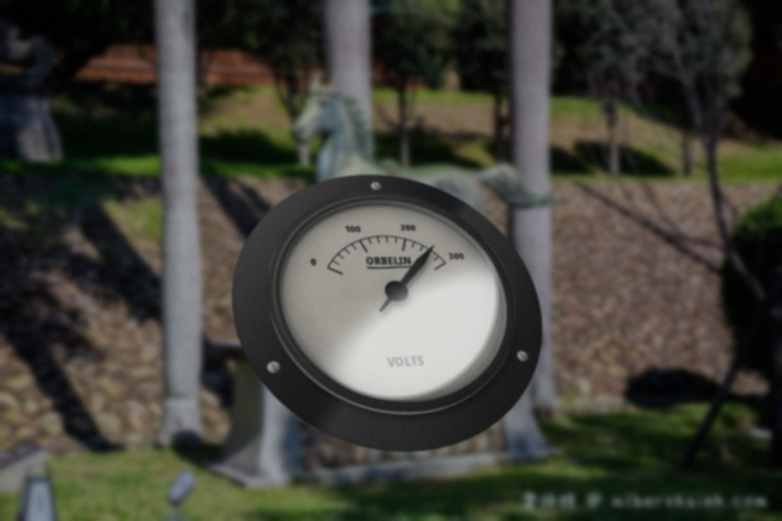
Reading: 260; V
